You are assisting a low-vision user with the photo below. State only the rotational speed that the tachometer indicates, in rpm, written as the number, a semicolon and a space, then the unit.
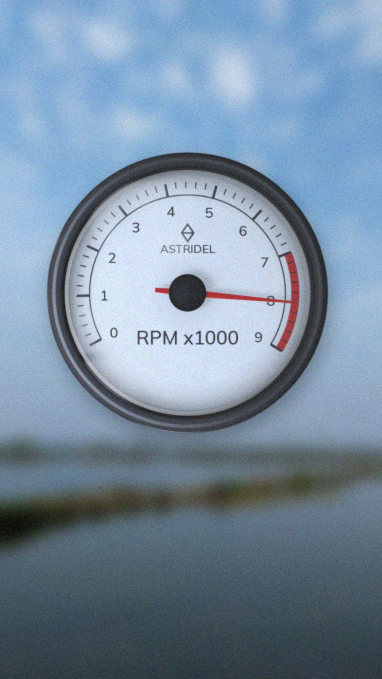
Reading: 8000; rpm
